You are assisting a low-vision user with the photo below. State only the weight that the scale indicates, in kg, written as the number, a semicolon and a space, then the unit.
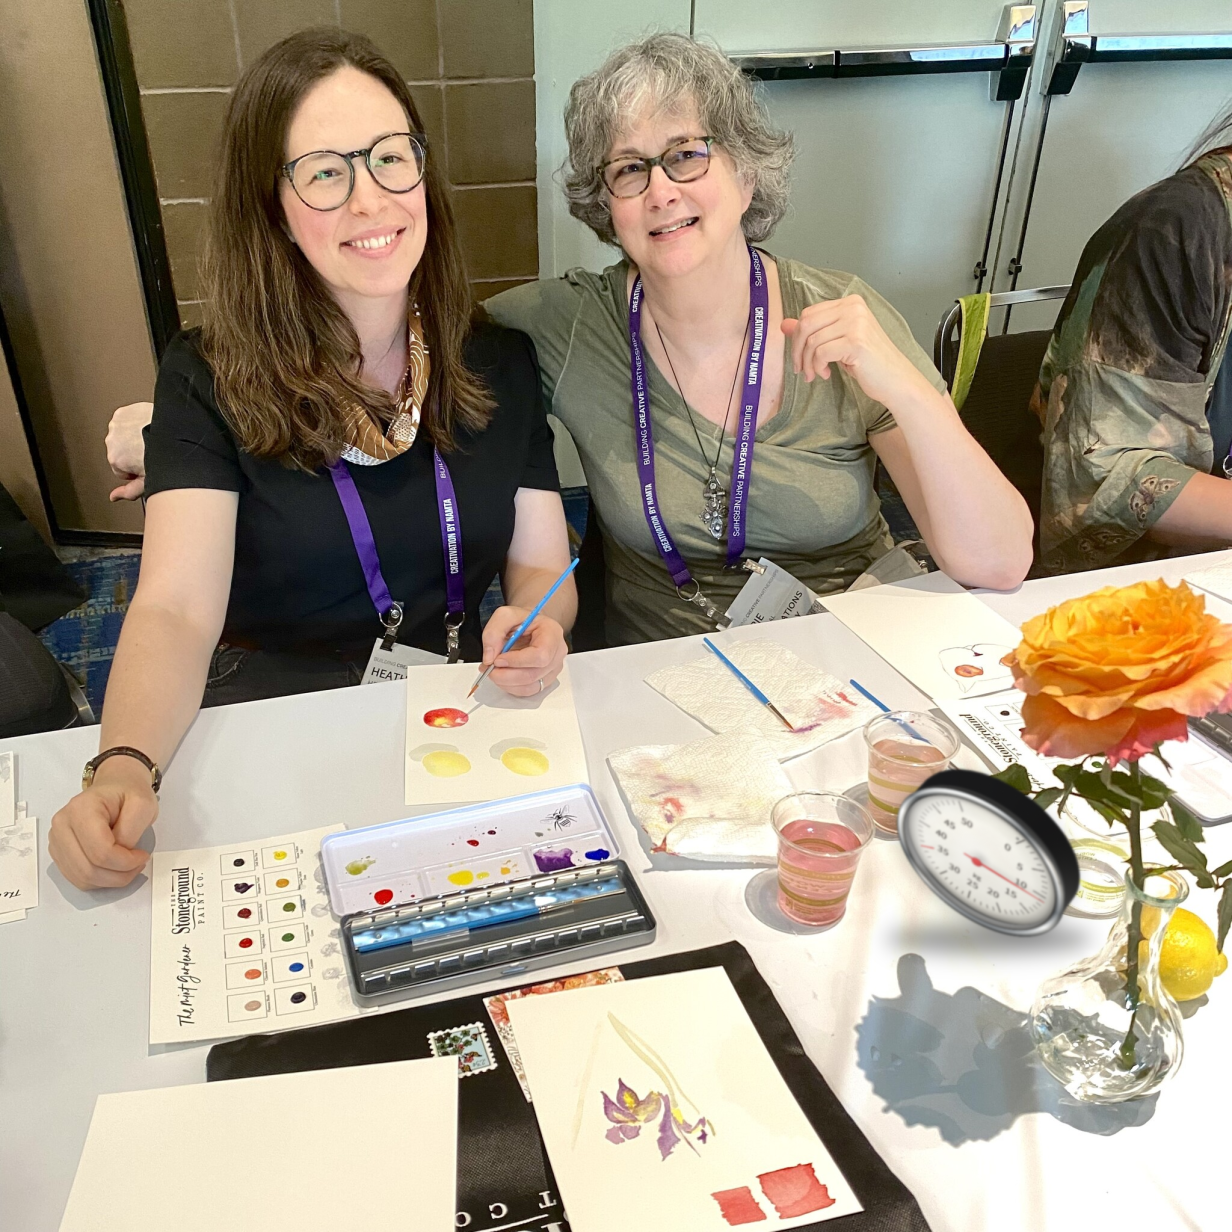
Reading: 10; kg
